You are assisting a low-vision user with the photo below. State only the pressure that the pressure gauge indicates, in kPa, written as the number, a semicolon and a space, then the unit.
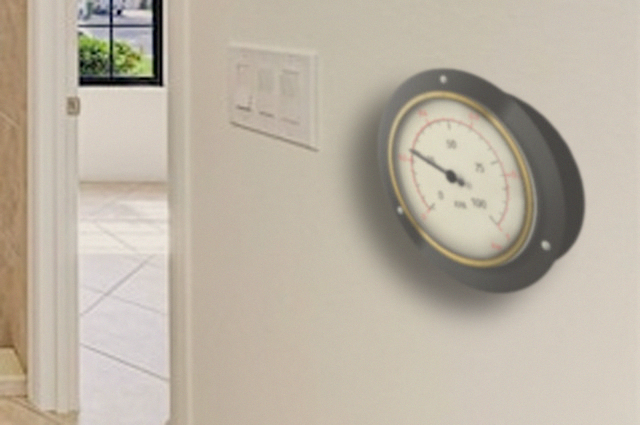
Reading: 25; kPa
